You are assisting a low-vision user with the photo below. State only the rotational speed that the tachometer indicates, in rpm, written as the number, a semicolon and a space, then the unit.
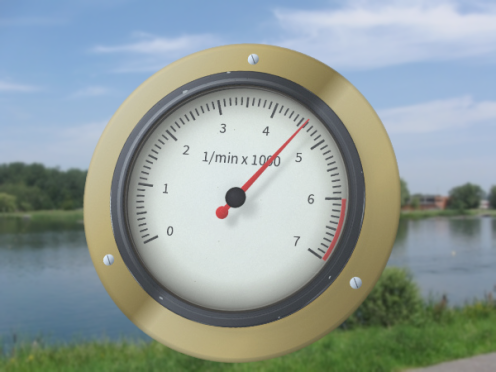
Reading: 4600; rpm
